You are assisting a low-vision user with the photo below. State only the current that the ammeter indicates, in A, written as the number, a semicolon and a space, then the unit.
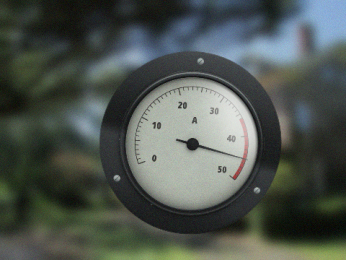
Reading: 45; A
